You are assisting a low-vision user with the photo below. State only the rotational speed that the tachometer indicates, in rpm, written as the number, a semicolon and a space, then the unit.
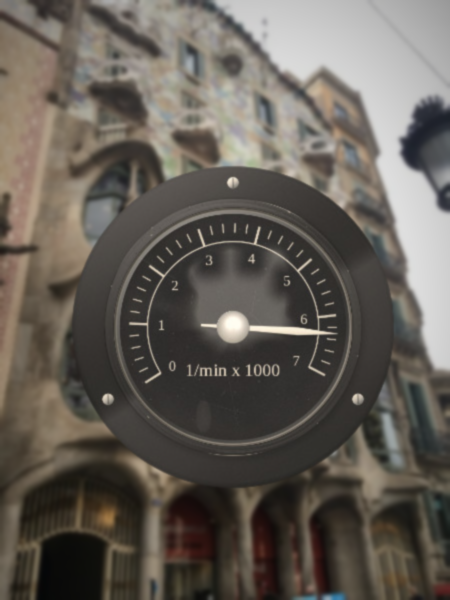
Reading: 6300; rpm
